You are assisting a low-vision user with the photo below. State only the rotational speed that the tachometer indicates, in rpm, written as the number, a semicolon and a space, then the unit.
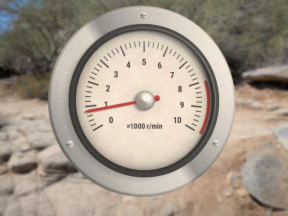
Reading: 800; rpm
